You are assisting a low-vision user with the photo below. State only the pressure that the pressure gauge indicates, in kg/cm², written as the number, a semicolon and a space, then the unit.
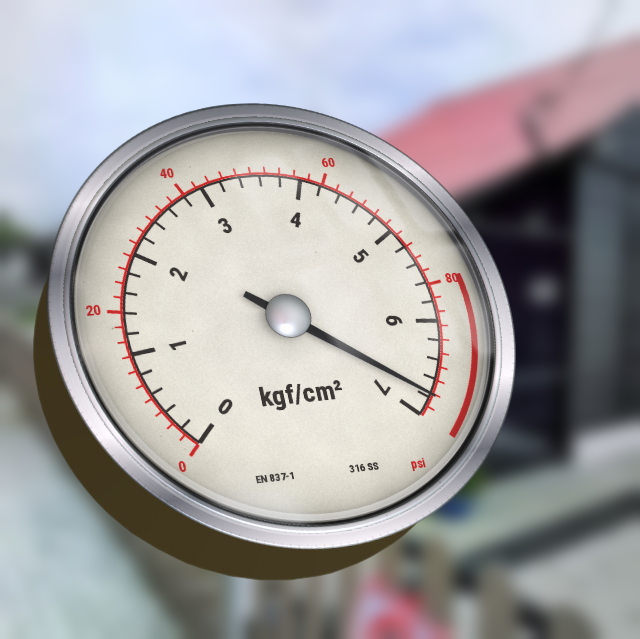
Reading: 6.8; kg/cm²
